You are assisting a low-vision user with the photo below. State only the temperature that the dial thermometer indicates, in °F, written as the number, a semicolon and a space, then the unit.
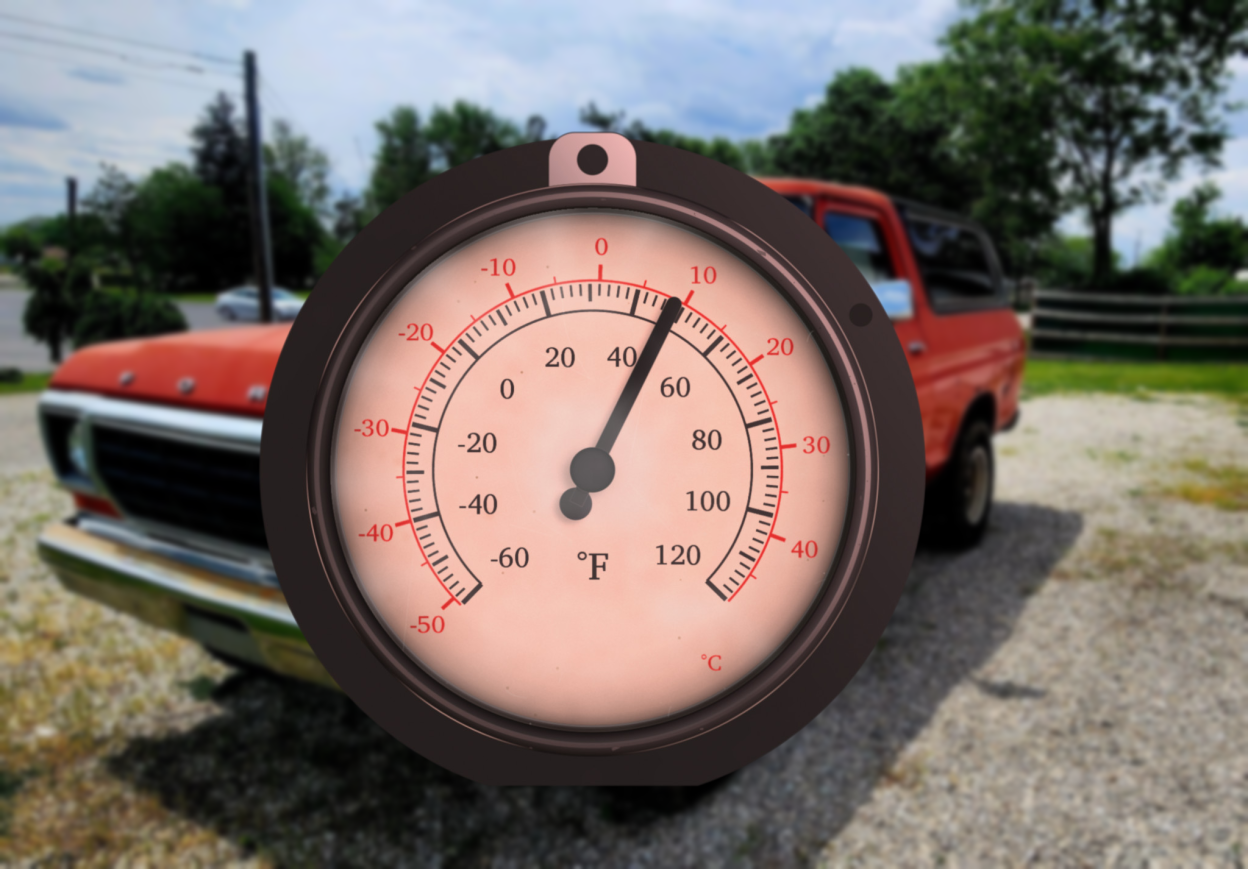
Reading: 48; °F
